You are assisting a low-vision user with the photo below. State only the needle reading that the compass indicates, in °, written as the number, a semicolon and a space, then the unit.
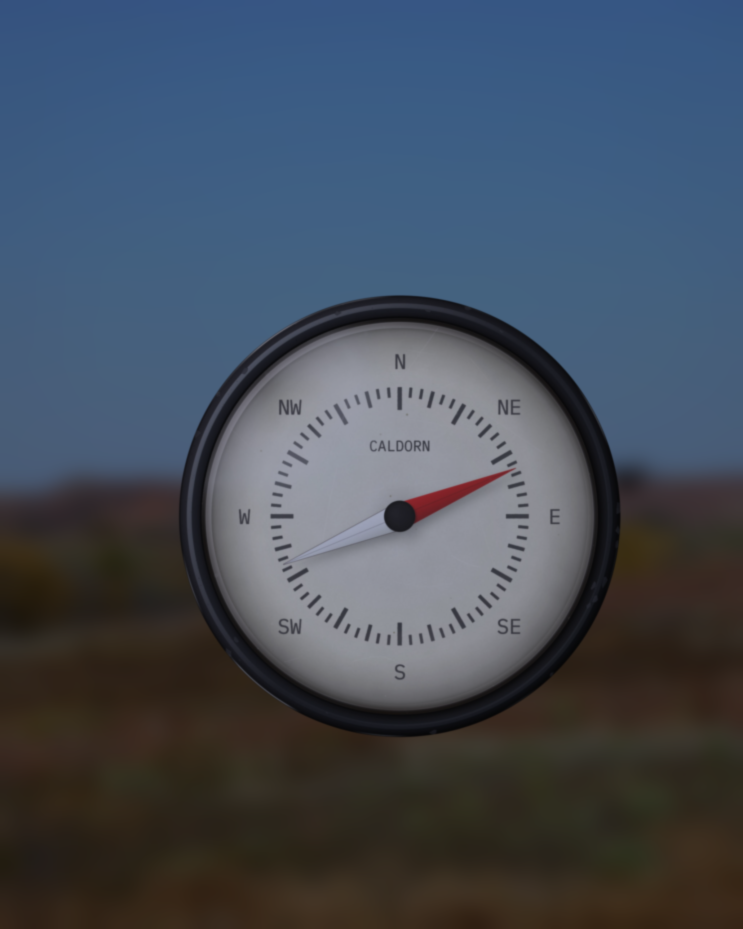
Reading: 67.5; °
